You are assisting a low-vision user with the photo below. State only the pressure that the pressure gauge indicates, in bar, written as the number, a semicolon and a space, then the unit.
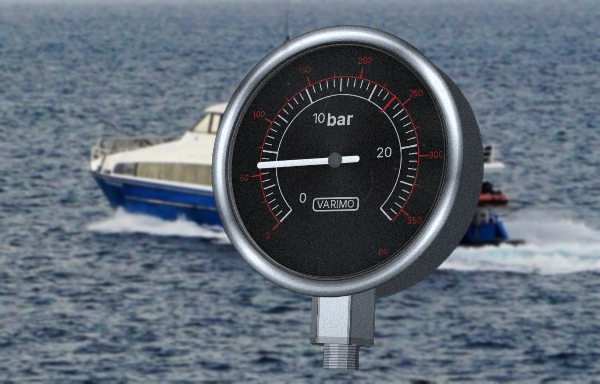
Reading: 4; bar
